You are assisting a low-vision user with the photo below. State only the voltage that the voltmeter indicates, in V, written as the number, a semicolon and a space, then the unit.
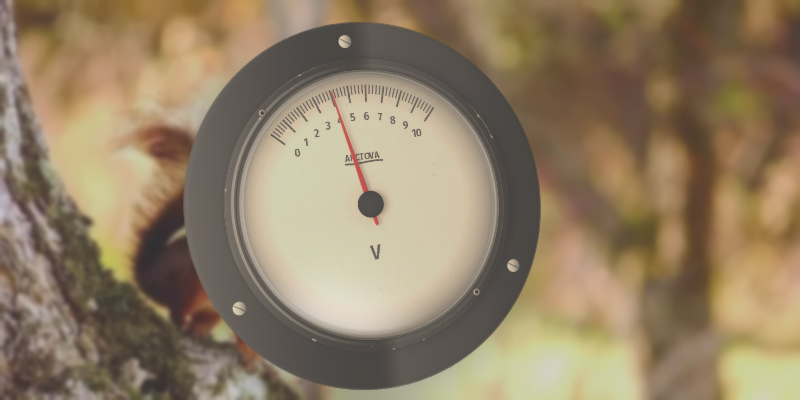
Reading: 4; V
